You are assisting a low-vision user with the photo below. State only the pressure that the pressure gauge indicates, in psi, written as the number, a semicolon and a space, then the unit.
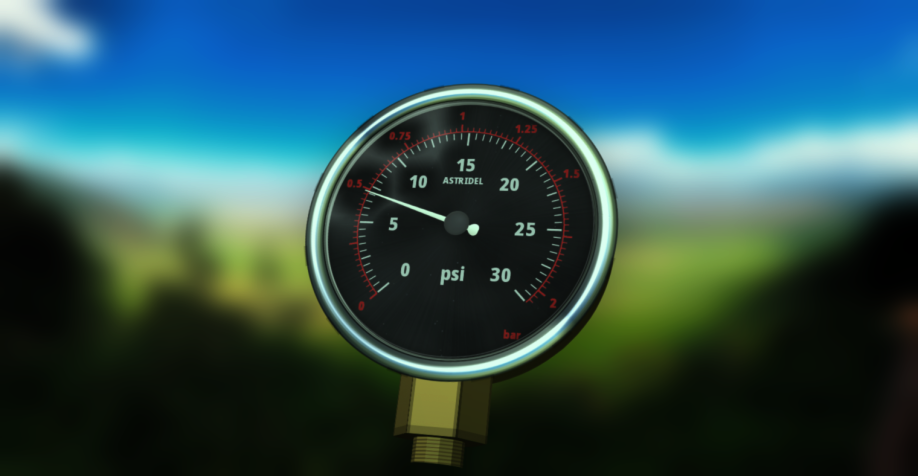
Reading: 7; psi
